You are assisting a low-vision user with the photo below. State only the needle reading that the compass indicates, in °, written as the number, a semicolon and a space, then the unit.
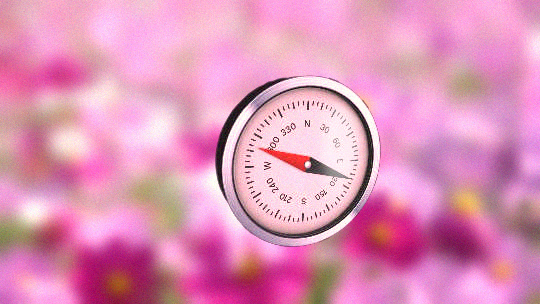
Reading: 290; °
